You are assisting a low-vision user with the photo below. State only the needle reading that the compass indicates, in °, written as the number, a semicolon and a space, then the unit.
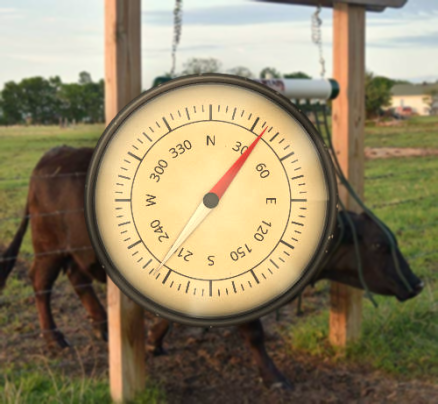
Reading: 37.5; °
